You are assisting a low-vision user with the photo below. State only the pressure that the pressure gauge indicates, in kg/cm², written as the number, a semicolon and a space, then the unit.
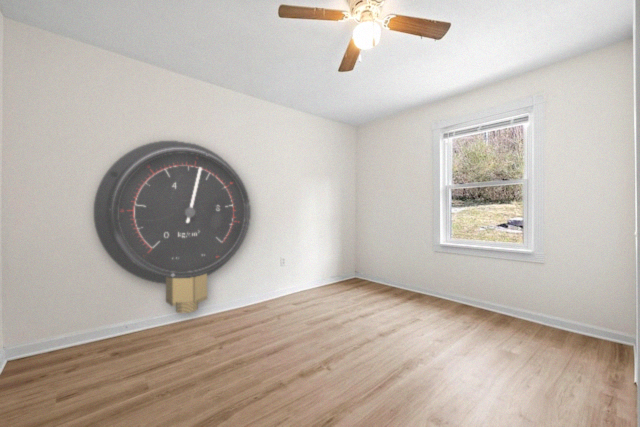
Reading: 5.5; kg/cm²
